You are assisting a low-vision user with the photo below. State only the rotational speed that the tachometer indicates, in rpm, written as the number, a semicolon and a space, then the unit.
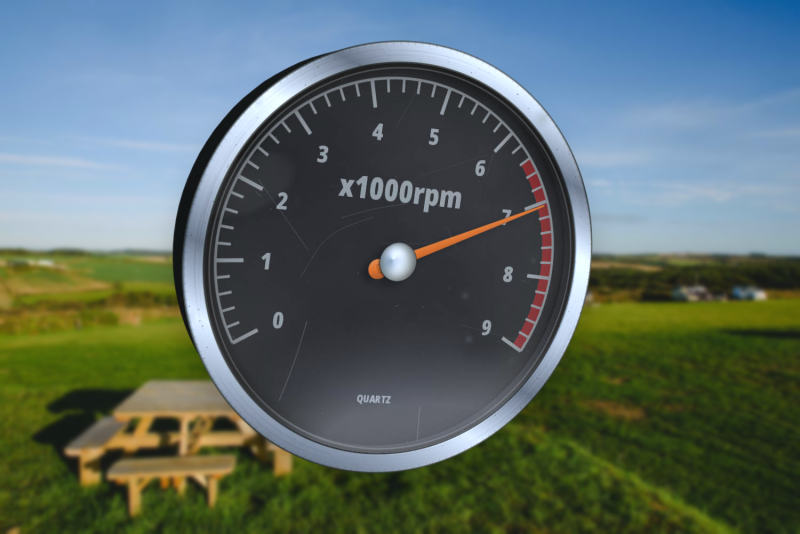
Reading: 7000; rpm
